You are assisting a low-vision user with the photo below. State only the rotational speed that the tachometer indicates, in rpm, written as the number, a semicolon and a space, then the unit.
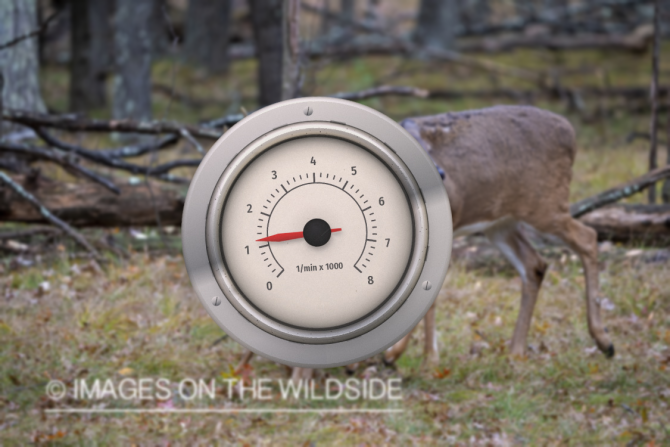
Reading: 1200; rpm
